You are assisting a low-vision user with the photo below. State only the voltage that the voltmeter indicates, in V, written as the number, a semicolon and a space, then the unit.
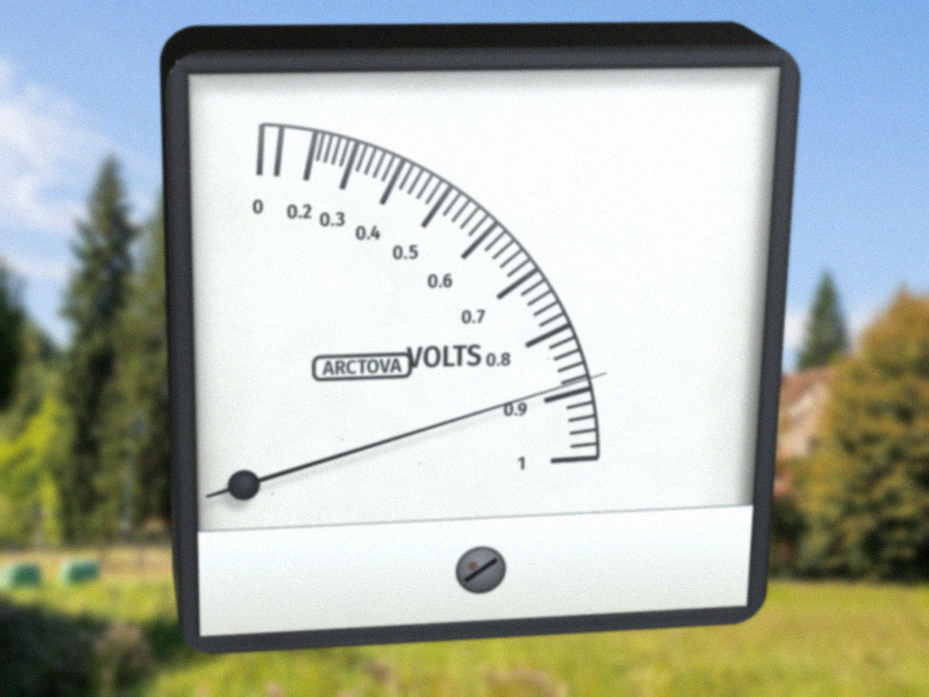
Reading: 0.88; V
